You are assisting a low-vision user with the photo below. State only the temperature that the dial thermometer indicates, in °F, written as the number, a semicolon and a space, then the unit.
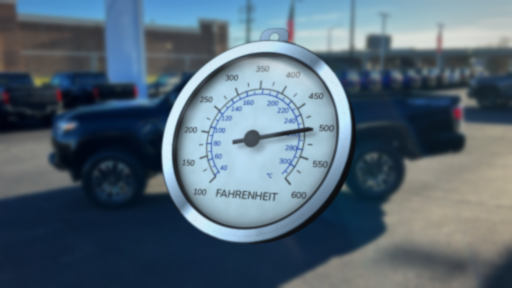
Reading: 500; °F
